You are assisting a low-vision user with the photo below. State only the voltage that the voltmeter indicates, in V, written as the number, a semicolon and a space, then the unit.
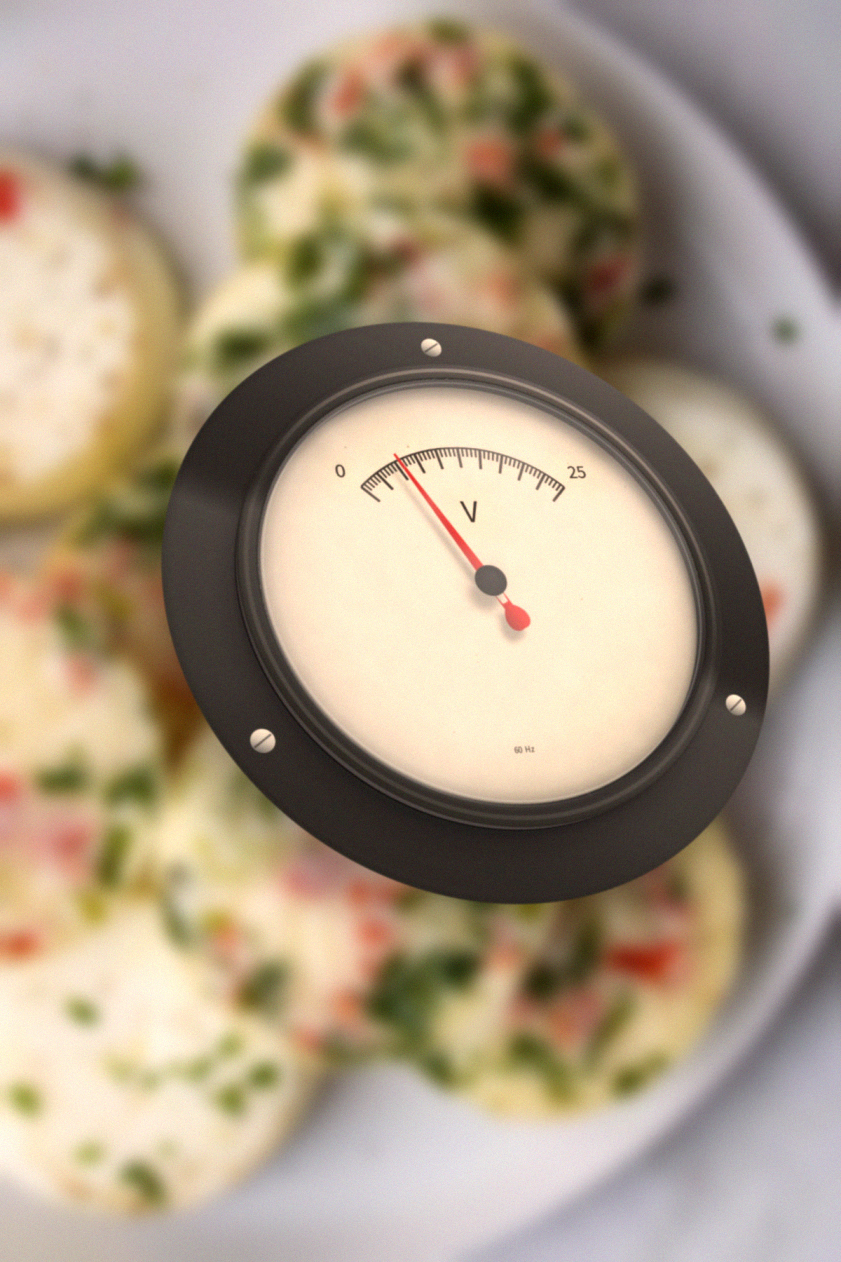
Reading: 5; V
